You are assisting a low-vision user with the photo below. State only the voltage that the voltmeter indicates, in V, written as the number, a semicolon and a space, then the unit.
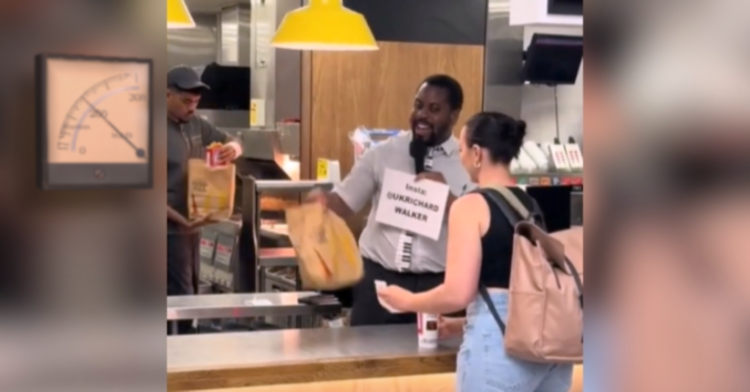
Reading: 200; V
